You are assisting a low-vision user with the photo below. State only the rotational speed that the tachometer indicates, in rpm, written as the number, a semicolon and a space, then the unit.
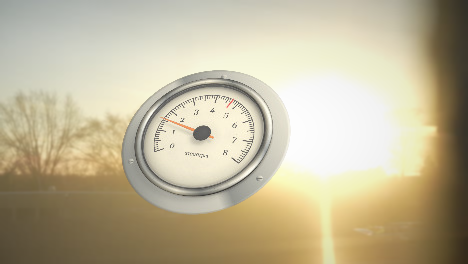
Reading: 1500; rpm
